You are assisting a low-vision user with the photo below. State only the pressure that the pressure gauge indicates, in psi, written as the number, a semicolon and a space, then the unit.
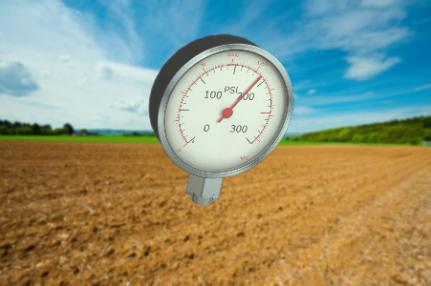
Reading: 190; psi
